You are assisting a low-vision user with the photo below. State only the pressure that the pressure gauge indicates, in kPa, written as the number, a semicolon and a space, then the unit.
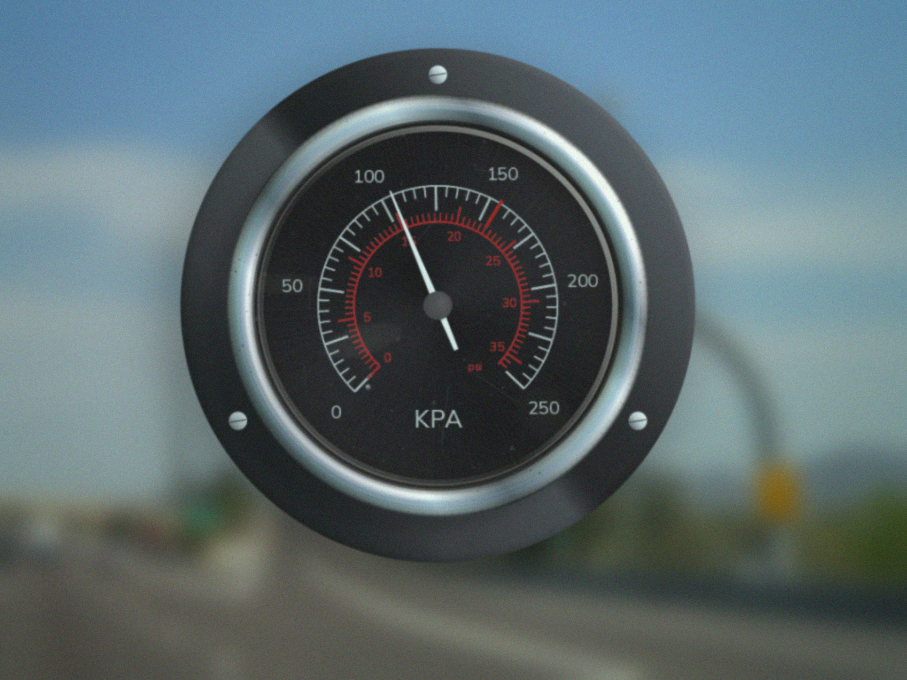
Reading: 105; kPa
